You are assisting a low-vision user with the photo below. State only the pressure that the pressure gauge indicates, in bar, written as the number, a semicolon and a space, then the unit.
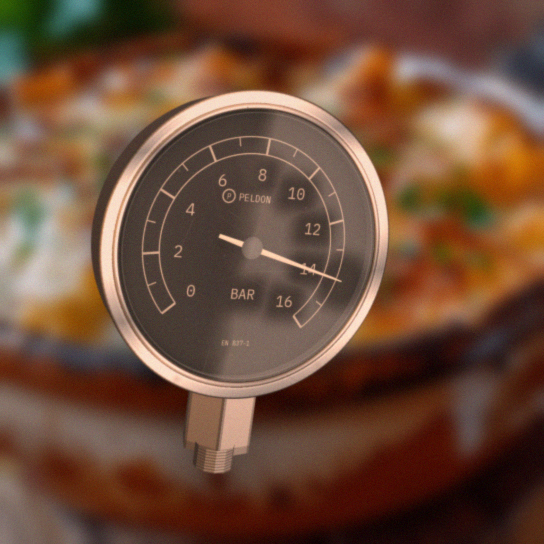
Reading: 14; bar
